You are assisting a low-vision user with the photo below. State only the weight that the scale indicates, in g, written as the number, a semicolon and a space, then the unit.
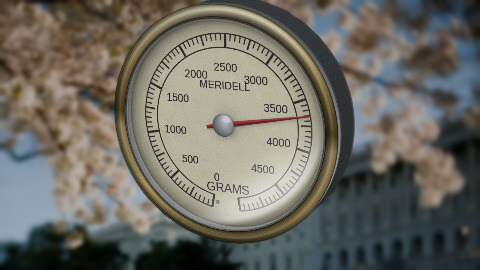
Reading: 3650; g
